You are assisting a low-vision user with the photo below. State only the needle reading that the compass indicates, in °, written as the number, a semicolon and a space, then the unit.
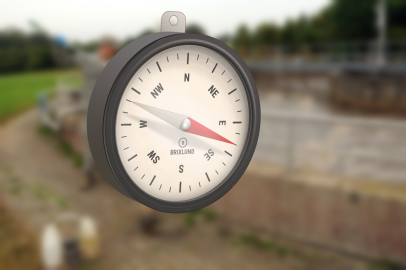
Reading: 110; °
